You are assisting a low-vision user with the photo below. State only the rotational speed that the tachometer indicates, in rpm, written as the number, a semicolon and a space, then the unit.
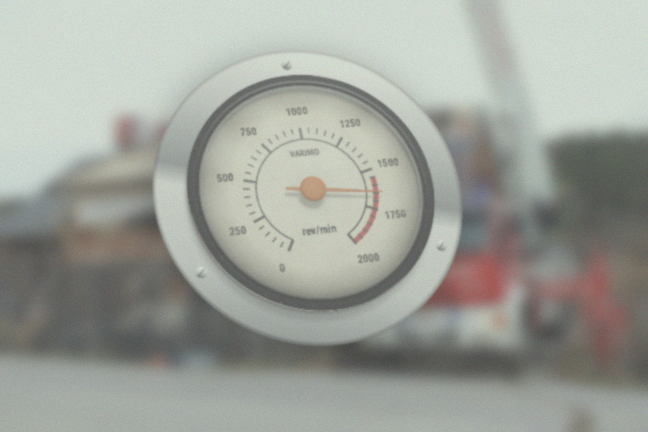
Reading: 1650; rpm
